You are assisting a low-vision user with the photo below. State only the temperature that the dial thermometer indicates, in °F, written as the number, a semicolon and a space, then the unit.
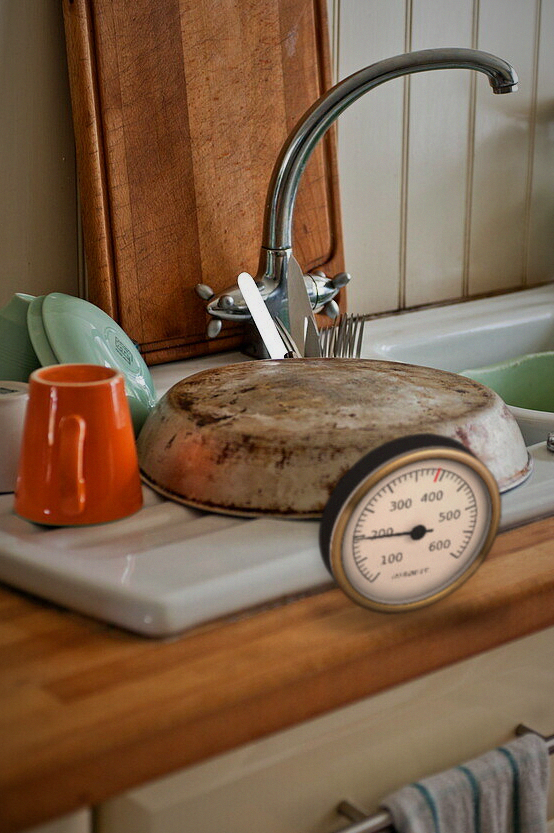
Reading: 200; °F
